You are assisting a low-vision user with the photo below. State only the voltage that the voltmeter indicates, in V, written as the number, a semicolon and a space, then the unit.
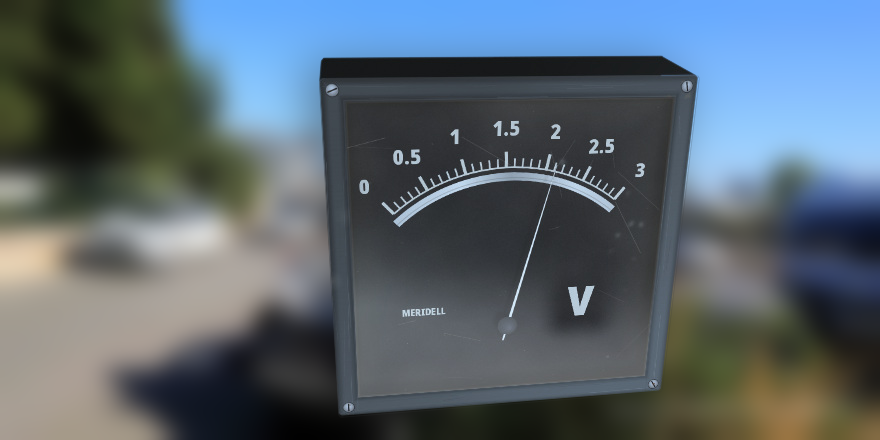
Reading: 2.1; V
